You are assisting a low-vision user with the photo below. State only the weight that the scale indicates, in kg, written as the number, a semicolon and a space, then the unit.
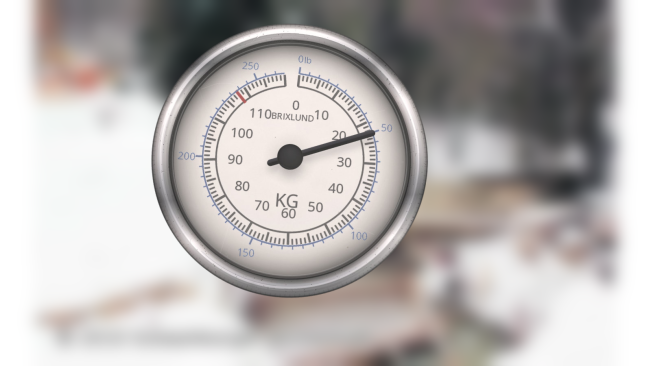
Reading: 23; kg
